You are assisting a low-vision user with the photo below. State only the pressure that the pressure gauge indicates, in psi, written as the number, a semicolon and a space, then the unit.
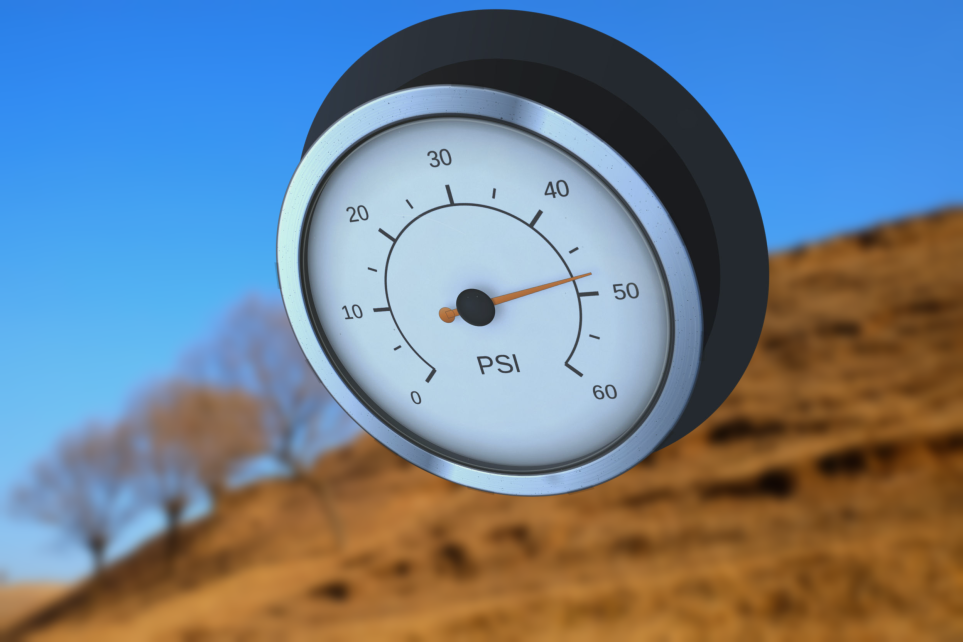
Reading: 47.5; psi
